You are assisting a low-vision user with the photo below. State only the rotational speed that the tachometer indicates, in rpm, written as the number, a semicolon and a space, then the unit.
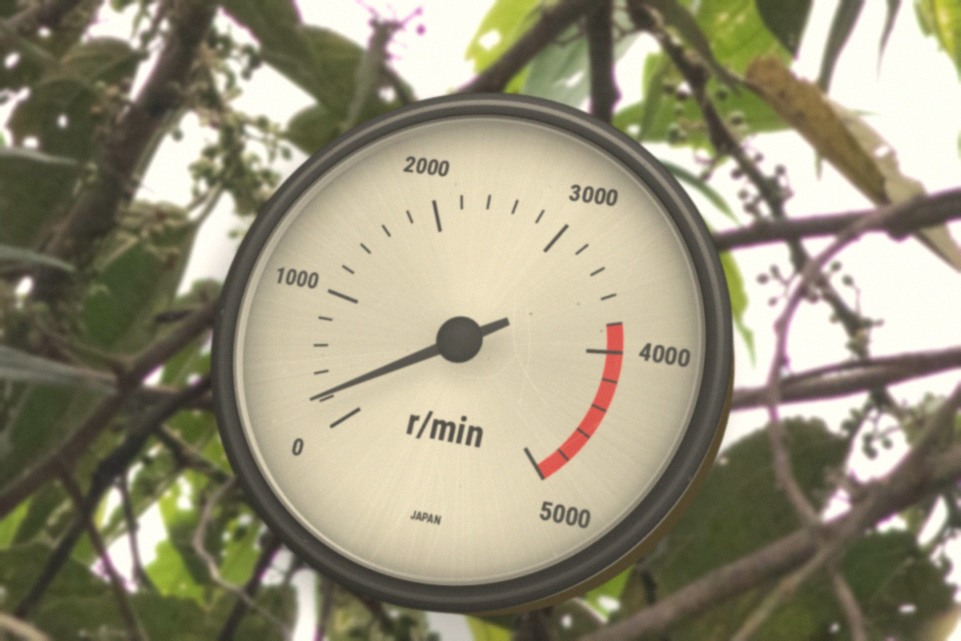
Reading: 200; rpm
